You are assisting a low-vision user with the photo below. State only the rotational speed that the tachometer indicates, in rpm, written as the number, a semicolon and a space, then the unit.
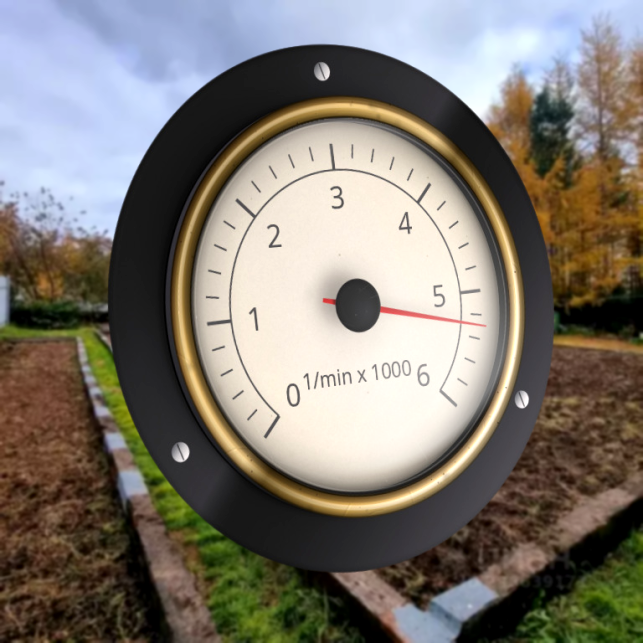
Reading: 5300; rpm
